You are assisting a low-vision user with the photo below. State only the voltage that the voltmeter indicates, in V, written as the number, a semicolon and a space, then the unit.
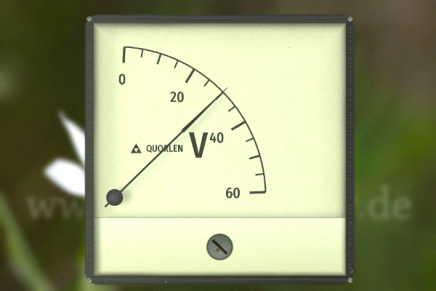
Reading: 30; V
